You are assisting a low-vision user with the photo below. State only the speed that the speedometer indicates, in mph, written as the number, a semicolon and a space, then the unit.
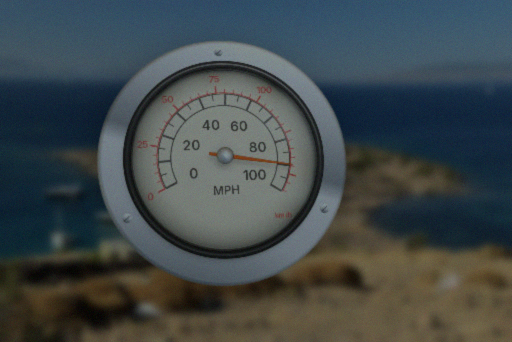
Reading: 90; mph
